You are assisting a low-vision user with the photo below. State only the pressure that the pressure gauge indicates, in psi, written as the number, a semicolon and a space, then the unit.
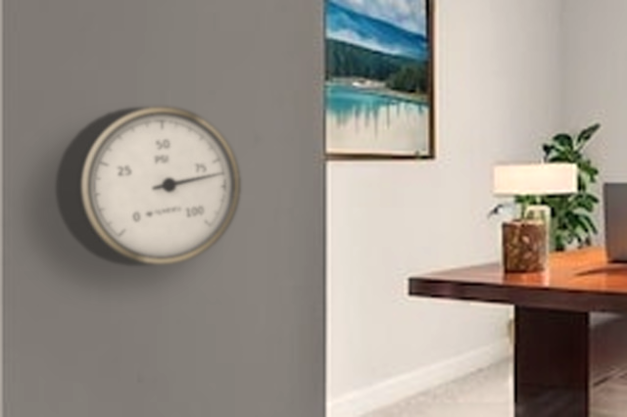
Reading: 80; psi
